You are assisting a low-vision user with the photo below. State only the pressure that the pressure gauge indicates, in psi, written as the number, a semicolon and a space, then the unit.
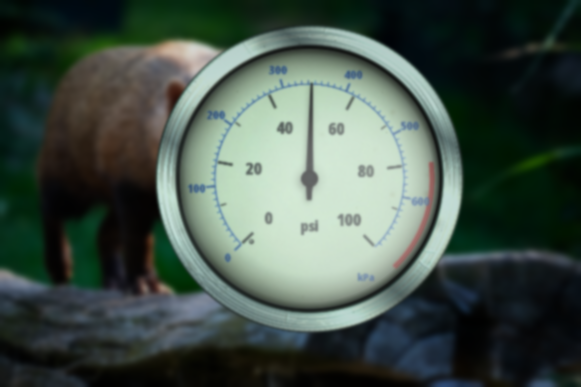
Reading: 50; psi
